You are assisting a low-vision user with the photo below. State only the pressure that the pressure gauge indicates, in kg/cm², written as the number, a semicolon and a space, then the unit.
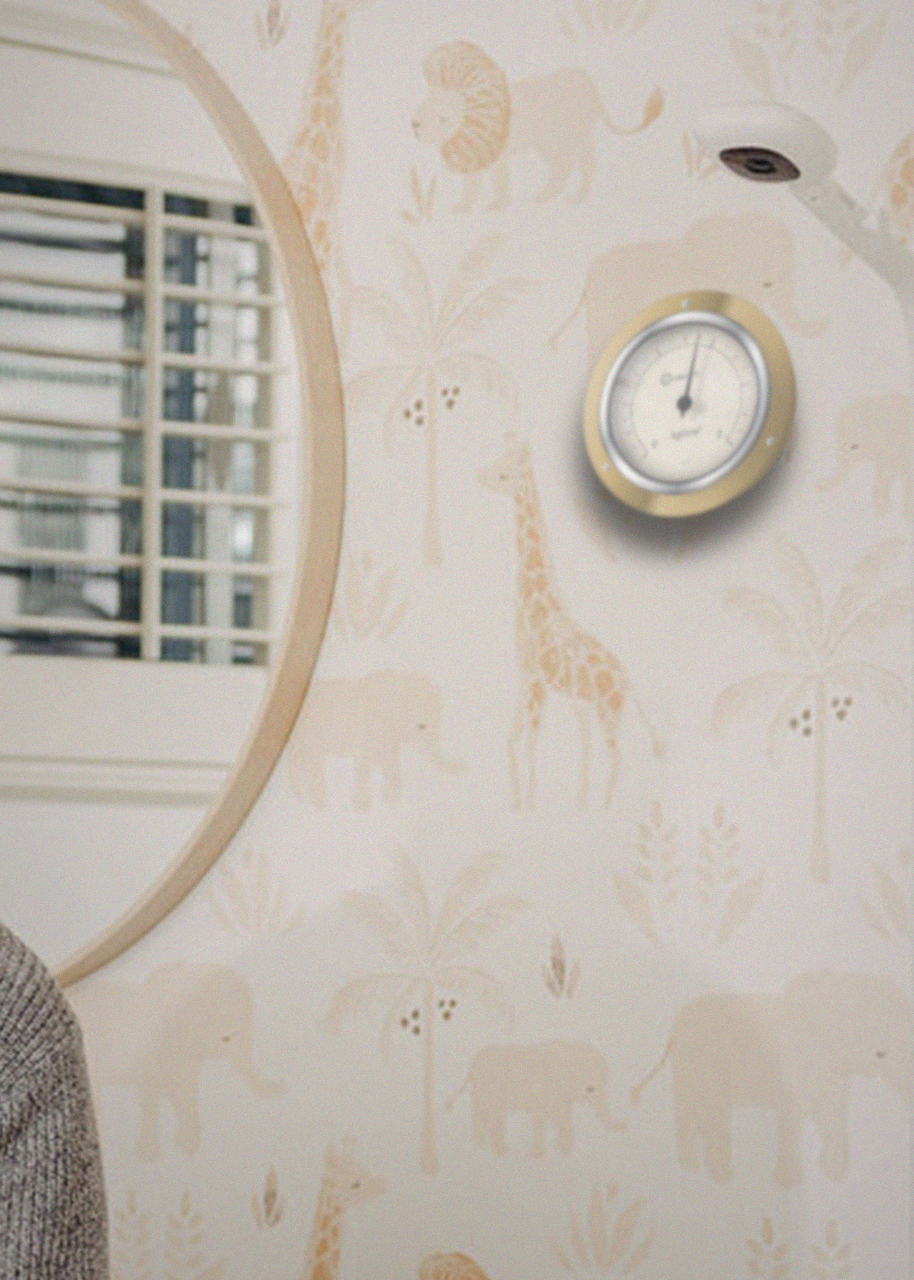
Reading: 1.1; kg/cm²
